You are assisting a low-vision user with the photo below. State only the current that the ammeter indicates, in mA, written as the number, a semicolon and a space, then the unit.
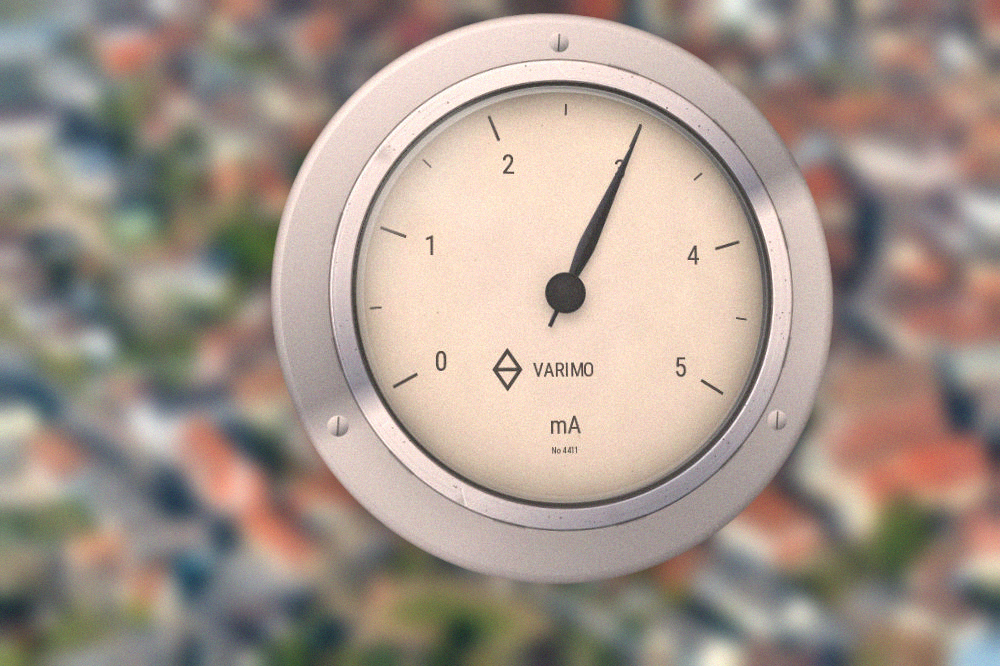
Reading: 3; mA
